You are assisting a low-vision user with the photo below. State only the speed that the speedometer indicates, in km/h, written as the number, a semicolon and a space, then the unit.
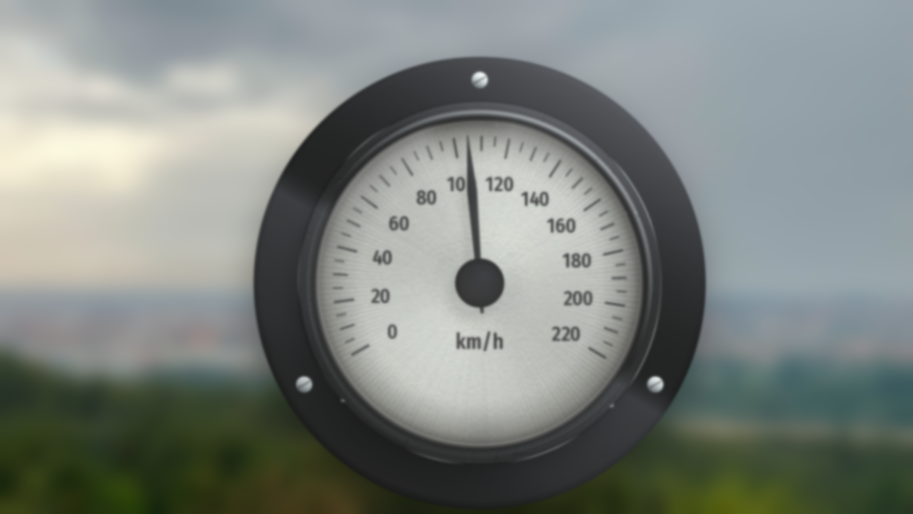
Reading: 105; km/h
